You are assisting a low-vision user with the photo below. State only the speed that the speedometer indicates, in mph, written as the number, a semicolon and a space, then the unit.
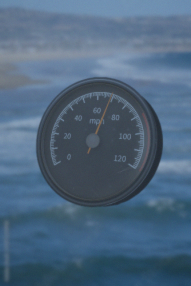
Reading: 70; mph
